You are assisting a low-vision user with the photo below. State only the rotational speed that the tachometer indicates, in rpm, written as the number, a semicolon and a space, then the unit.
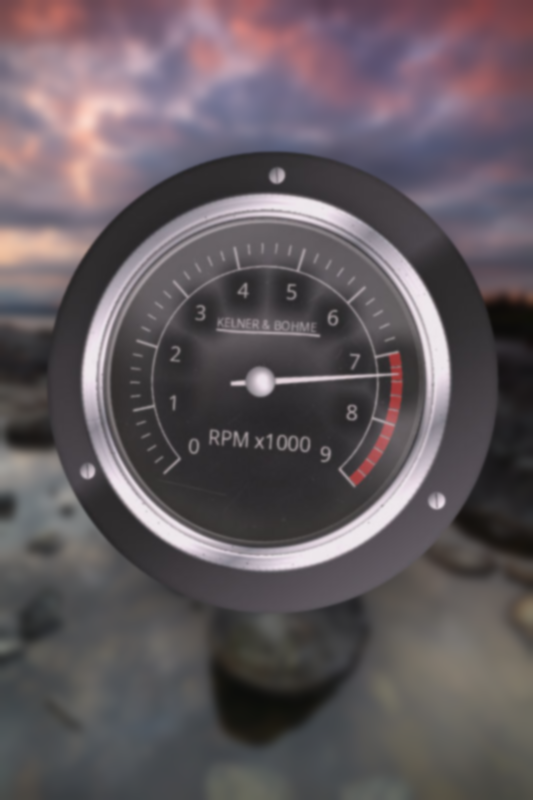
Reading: 7300; rpm
